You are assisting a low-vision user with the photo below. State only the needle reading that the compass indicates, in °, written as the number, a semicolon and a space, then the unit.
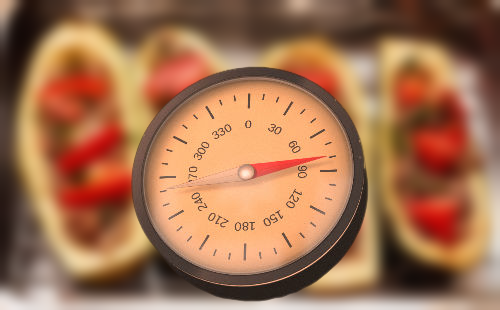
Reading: 80; °
